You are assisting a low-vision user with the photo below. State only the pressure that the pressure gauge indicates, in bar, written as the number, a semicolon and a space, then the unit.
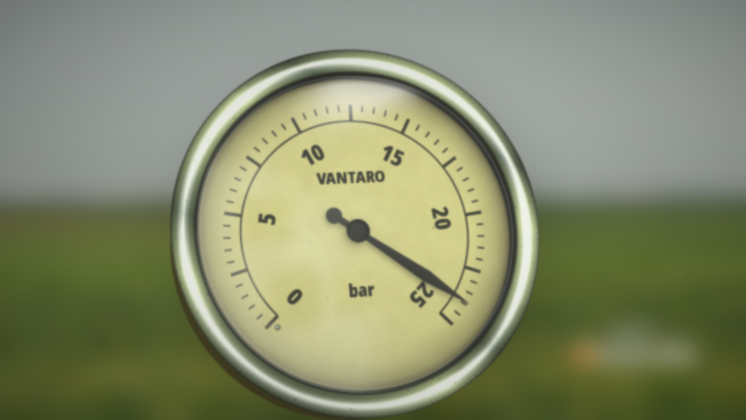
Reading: 24; bar
